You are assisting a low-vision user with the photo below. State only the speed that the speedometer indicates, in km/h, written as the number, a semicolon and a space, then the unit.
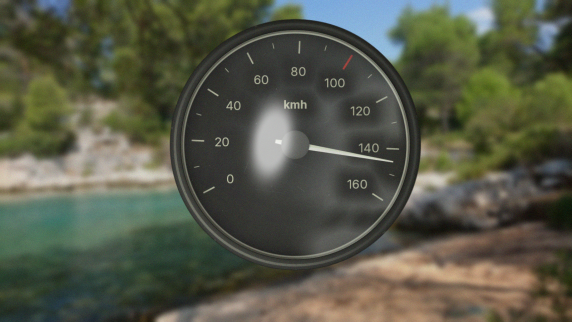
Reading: 145; km/h
